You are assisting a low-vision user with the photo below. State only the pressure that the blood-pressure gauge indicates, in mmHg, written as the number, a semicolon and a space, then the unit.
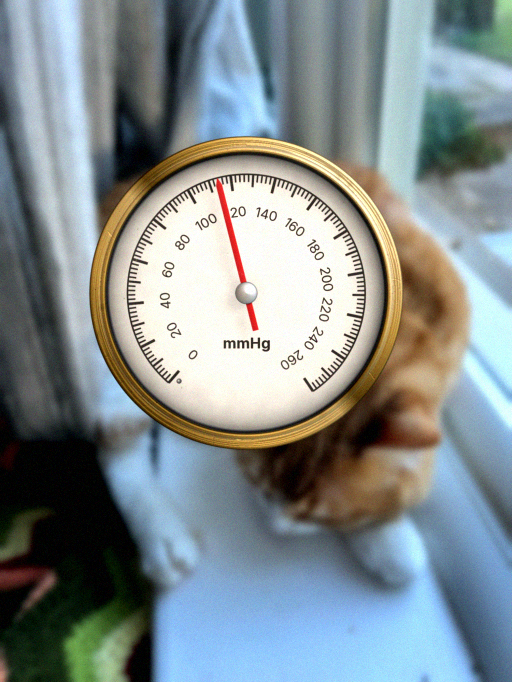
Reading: 114; mmHg
